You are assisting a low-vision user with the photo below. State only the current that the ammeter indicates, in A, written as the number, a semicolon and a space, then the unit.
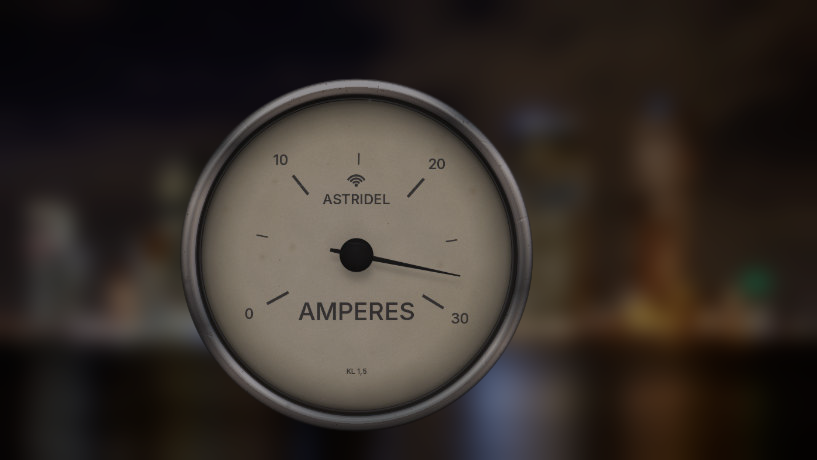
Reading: 27.5; A
